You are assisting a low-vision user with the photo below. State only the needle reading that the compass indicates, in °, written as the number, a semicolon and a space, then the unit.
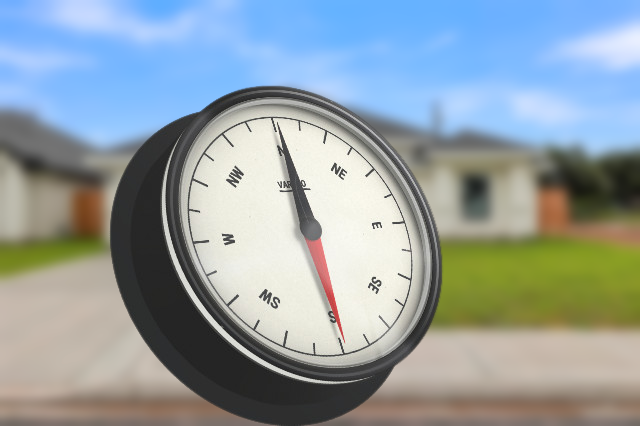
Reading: 180; °
